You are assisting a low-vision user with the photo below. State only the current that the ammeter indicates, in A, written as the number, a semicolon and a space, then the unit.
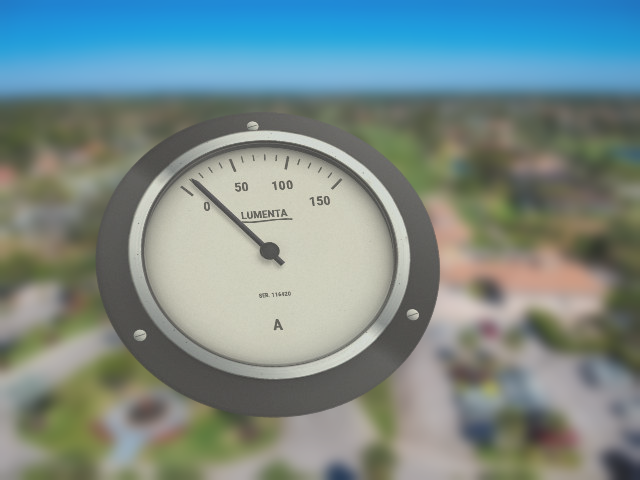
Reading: 10; A
